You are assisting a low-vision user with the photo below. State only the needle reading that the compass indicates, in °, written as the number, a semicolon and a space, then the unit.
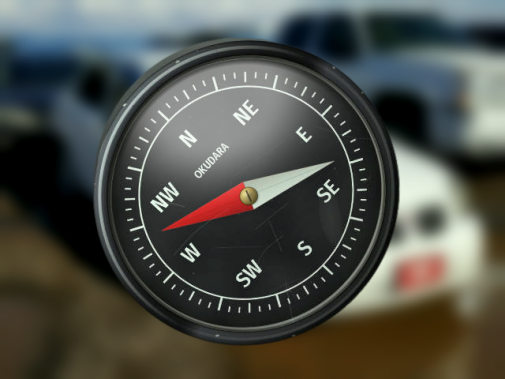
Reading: 295; °
